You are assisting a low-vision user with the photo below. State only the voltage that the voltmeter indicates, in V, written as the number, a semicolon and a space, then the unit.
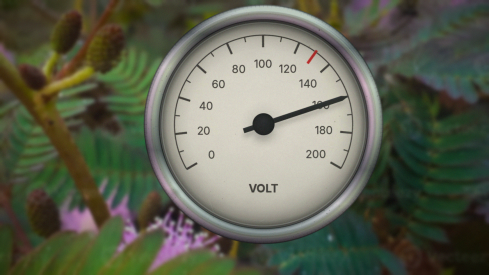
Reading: 160; V
